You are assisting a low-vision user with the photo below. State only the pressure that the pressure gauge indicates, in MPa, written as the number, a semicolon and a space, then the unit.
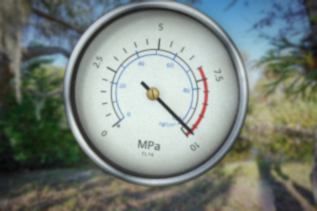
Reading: 9.75; MPa
